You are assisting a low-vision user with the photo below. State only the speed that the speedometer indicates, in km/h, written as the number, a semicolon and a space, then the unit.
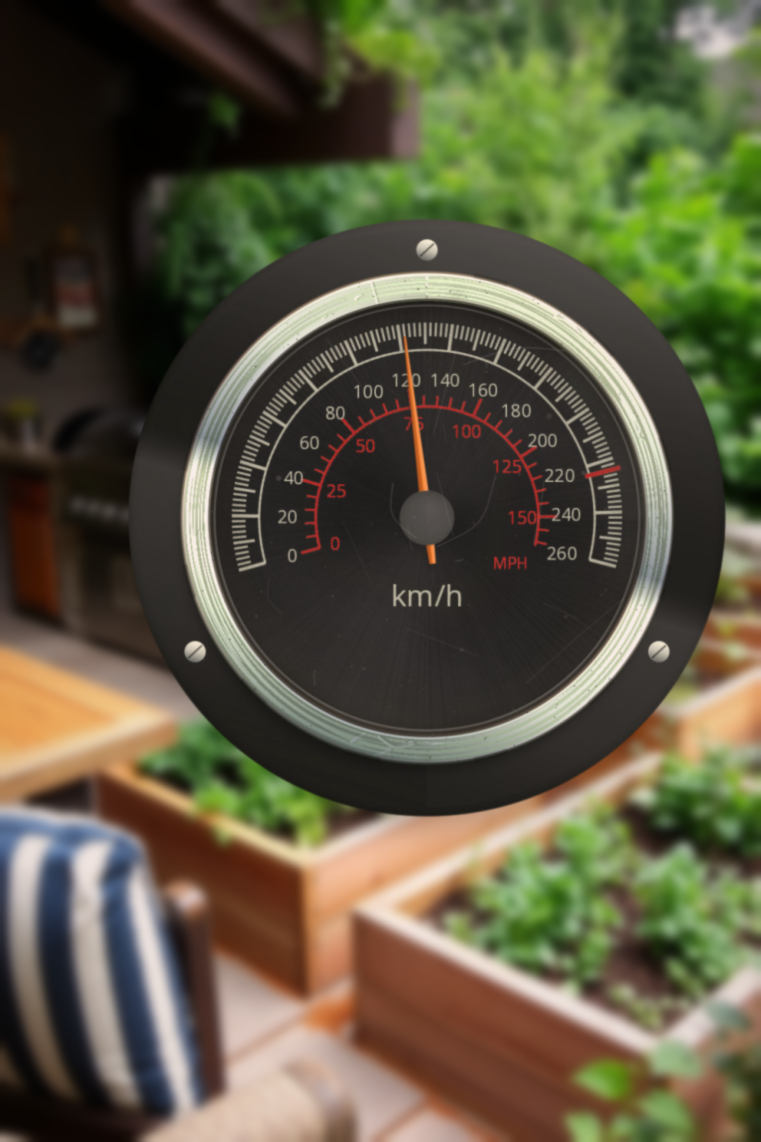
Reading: 122; km/h
